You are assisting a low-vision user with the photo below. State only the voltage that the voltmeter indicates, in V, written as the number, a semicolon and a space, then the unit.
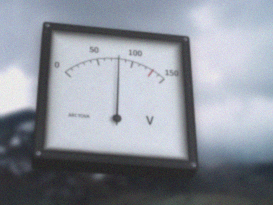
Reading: 80; V
